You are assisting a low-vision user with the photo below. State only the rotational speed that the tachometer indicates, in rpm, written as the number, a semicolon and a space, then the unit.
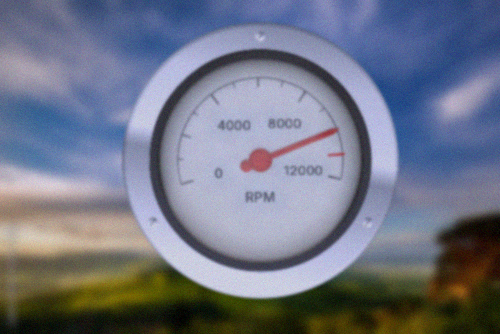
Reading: 10000; rpm
